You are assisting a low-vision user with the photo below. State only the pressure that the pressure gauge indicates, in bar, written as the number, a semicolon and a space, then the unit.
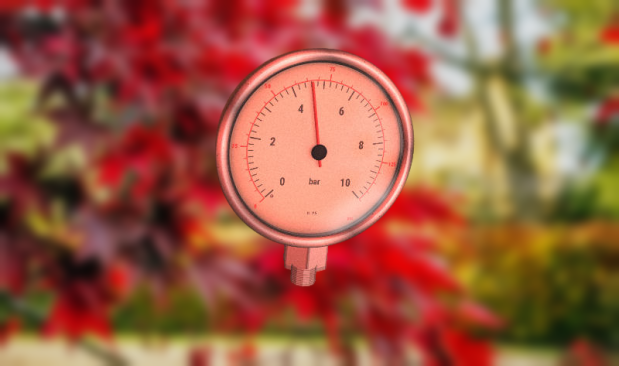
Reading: 4.6; bar
